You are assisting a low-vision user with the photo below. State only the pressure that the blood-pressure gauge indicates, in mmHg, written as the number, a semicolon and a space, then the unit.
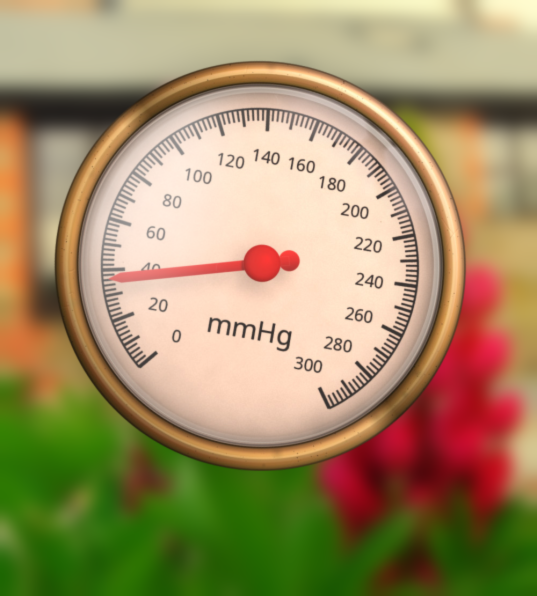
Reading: 36; mmHg
